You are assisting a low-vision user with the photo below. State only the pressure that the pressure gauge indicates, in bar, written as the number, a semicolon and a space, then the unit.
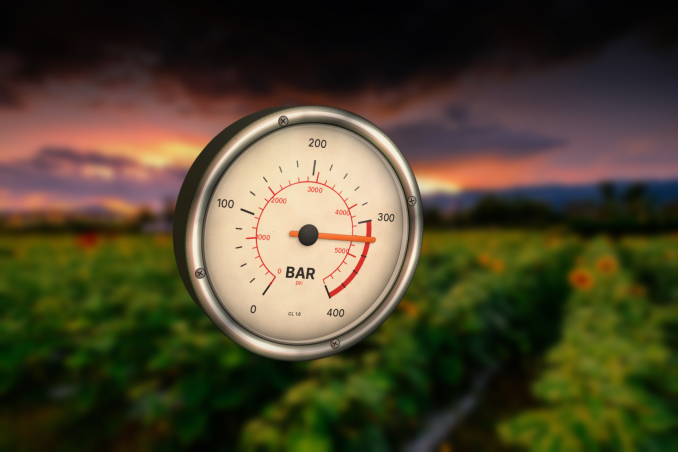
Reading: 320; bar
